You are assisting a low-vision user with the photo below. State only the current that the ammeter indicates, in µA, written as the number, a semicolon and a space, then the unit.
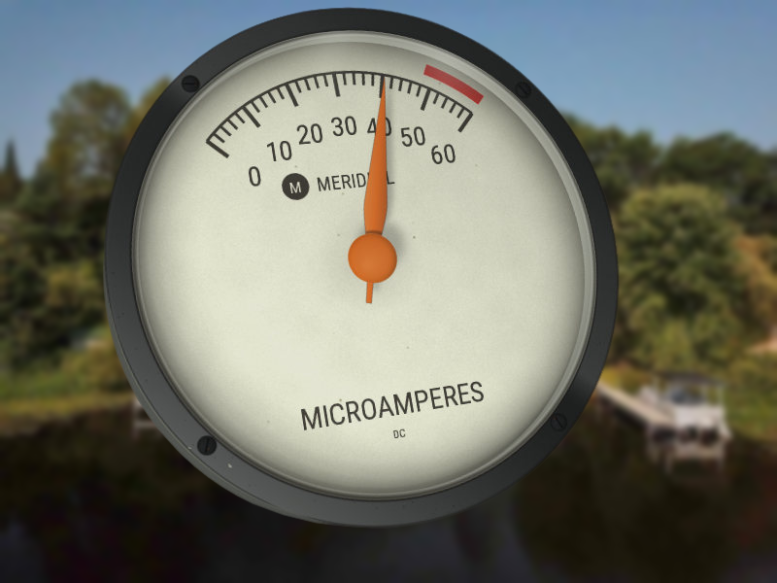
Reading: 40; µA
